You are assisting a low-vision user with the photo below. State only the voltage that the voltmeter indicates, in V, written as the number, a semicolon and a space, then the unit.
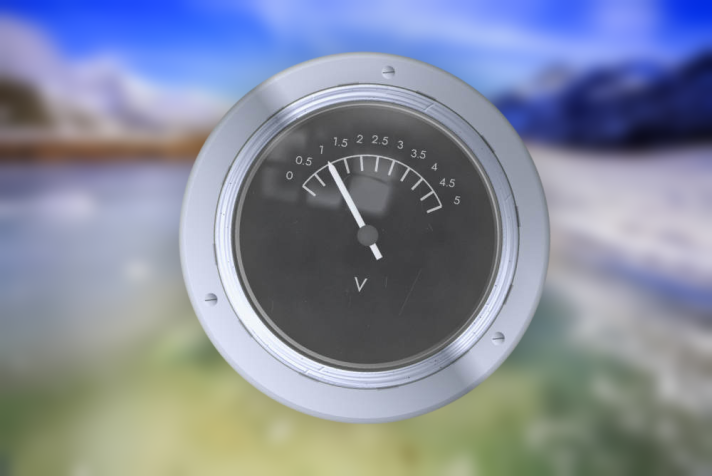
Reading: 1; V
